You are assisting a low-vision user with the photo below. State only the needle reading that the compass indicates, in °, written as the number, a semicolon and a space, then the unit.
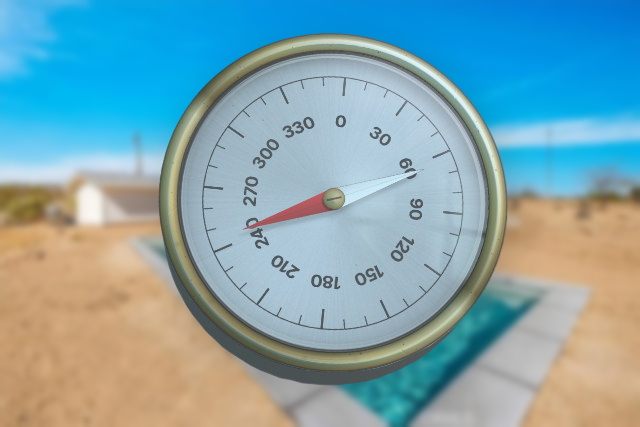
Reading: 245; °
